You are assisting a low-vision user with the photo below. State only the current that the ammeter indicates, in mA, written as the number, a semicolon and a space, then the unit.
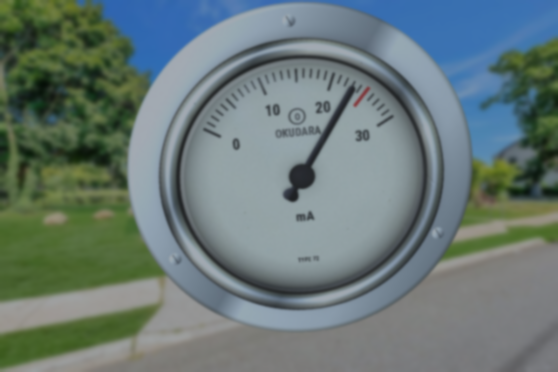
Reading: 23; mA
